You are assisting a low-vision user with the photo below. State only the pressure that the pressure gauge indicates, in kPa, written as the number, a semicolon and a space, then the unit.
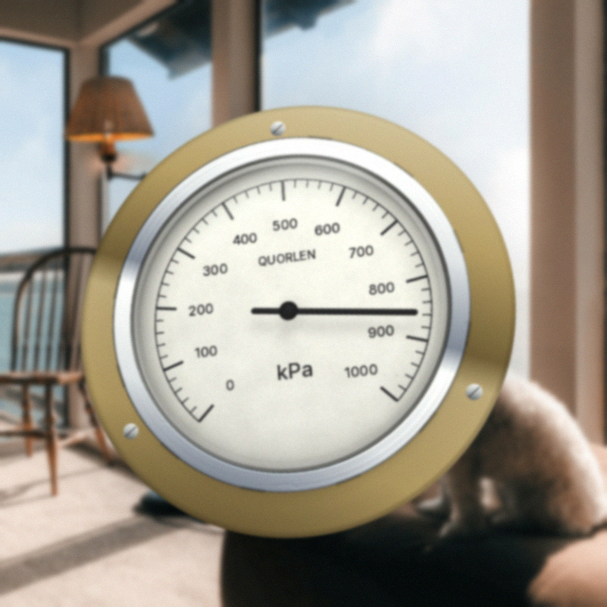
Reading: 860; kPa
